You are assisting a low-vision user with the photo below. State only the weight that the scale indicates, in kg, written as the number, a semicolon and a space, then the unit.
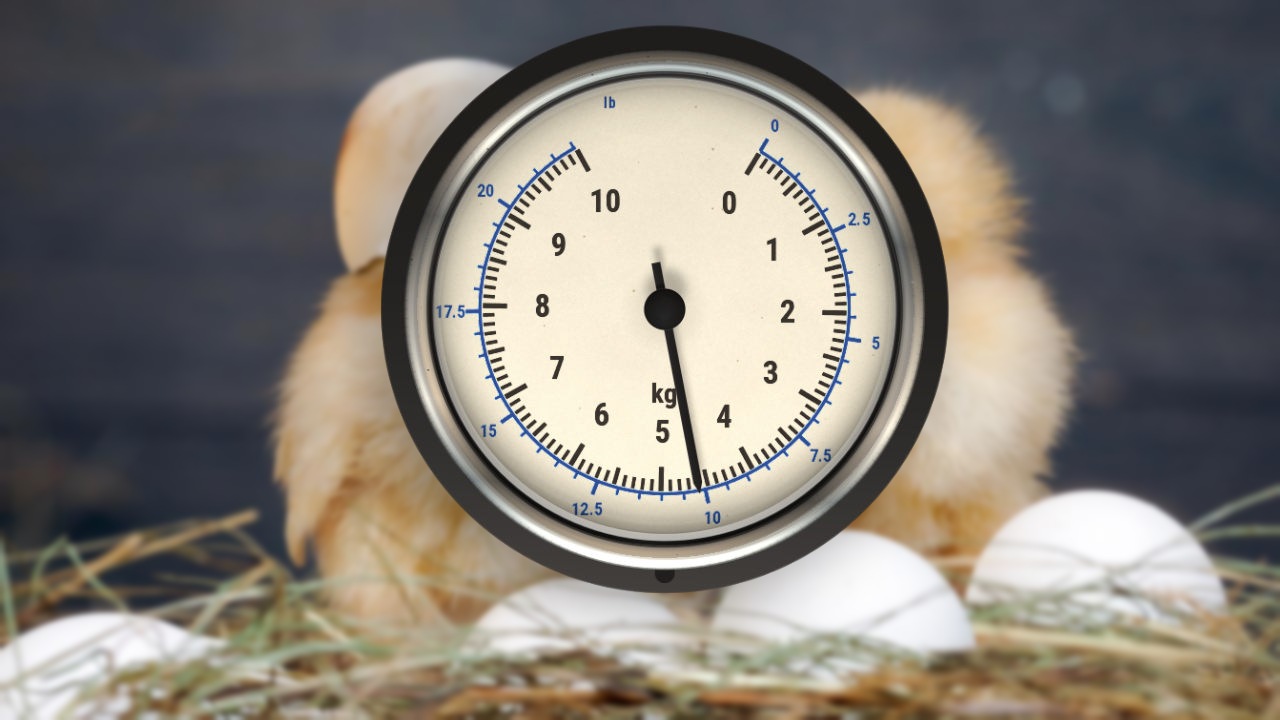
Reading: 4.6; kg
